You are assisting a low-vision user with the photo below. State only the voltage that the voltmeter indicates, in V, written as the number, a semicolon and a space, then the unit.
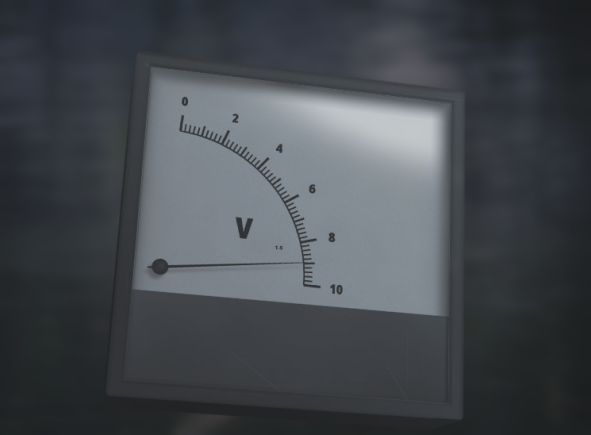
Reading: 9; V
